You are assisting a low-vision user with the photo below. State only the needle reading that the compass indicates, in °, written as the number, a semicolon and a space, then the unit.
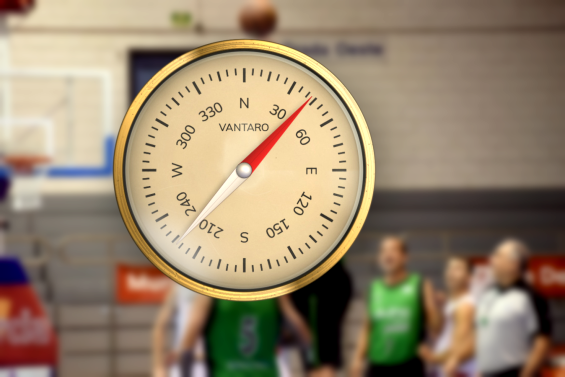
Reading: 42.5; °
